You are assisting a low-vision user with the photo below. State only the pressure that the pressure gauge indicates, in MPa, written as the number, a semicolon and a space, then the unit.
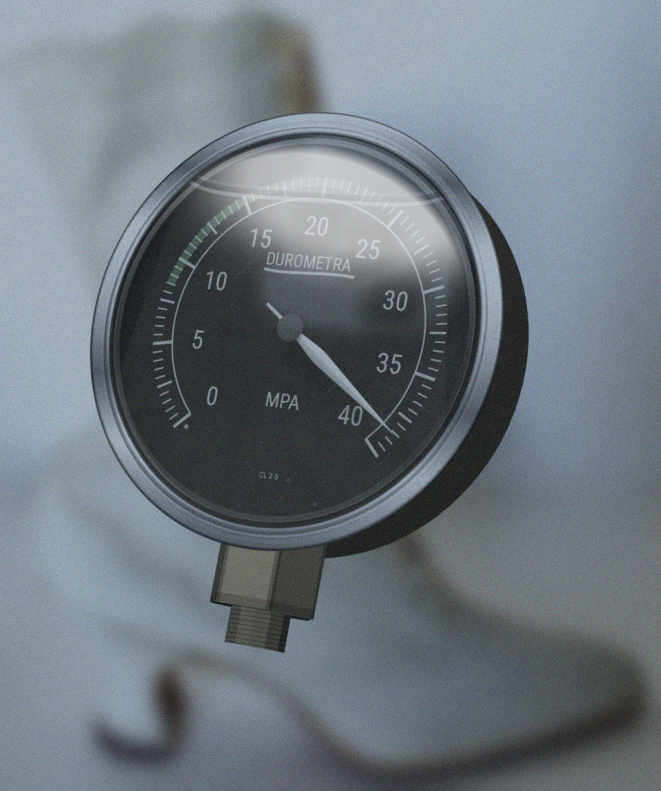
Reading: 38.5; MPa
